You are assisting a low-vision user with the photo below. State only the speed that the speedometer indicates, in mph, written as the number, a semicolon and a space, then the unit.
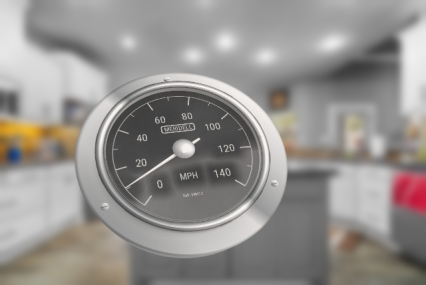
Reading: 10; mph
